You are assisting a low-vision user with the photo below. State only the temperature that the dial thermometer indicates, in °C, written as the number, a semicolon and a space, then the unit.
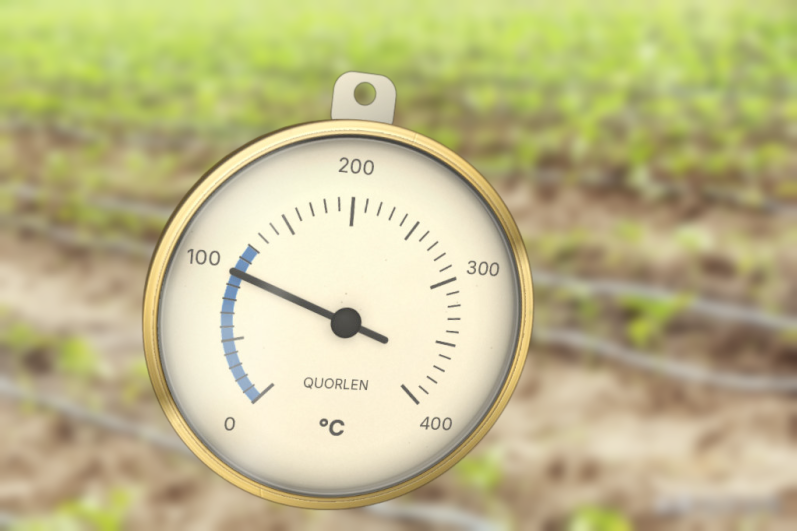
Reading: 100; °C
